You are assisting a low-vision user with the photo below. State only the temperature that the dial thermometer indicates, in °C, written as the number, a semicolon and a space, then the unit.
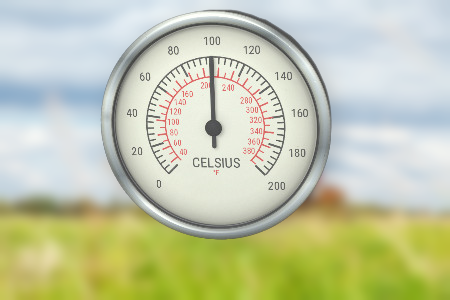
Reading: 100; °C
